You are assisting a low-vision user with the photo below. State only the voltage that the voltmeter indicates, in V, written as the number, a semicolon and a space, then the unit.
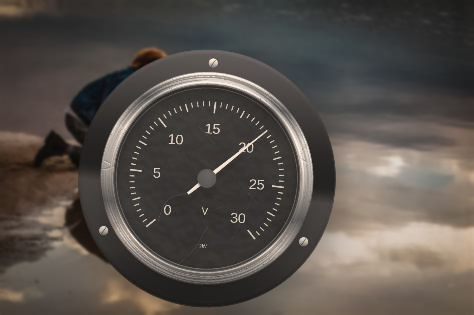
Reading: 20; V
